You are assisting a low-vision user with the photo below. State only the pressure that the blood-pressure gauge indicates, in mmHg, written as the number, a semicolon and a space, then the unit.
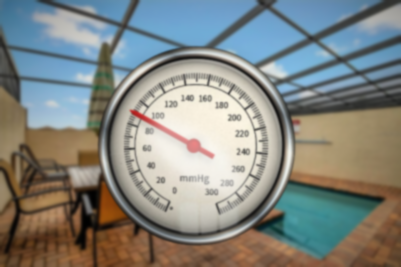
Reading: 90; mmHg
